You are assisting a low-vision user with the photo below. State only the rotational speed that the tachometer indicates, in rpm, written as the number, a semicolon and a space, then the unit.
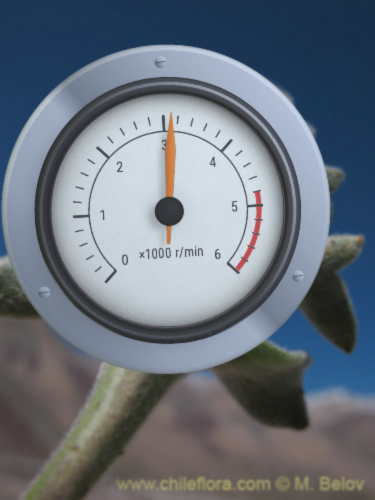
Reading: 3100; rpm
